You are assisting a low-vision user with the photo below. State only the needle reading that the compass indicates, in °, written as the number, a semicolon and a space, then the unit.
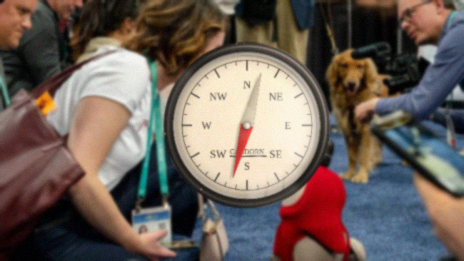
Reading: 195; °
